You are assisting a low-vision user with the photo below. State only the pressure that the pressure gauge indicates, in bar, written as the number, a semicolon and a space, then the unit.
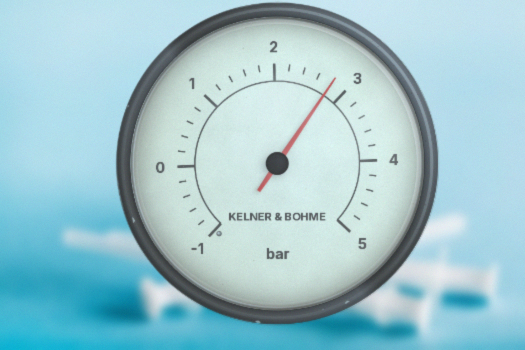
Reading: 2.8; bar
